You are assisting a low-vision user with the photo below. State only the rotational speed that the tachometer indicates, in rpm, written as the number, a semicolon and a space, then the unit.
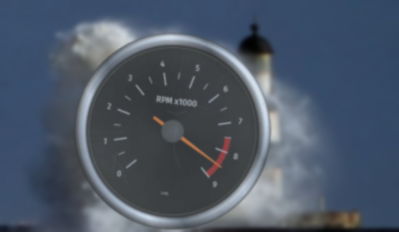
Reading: 8500; rpm
